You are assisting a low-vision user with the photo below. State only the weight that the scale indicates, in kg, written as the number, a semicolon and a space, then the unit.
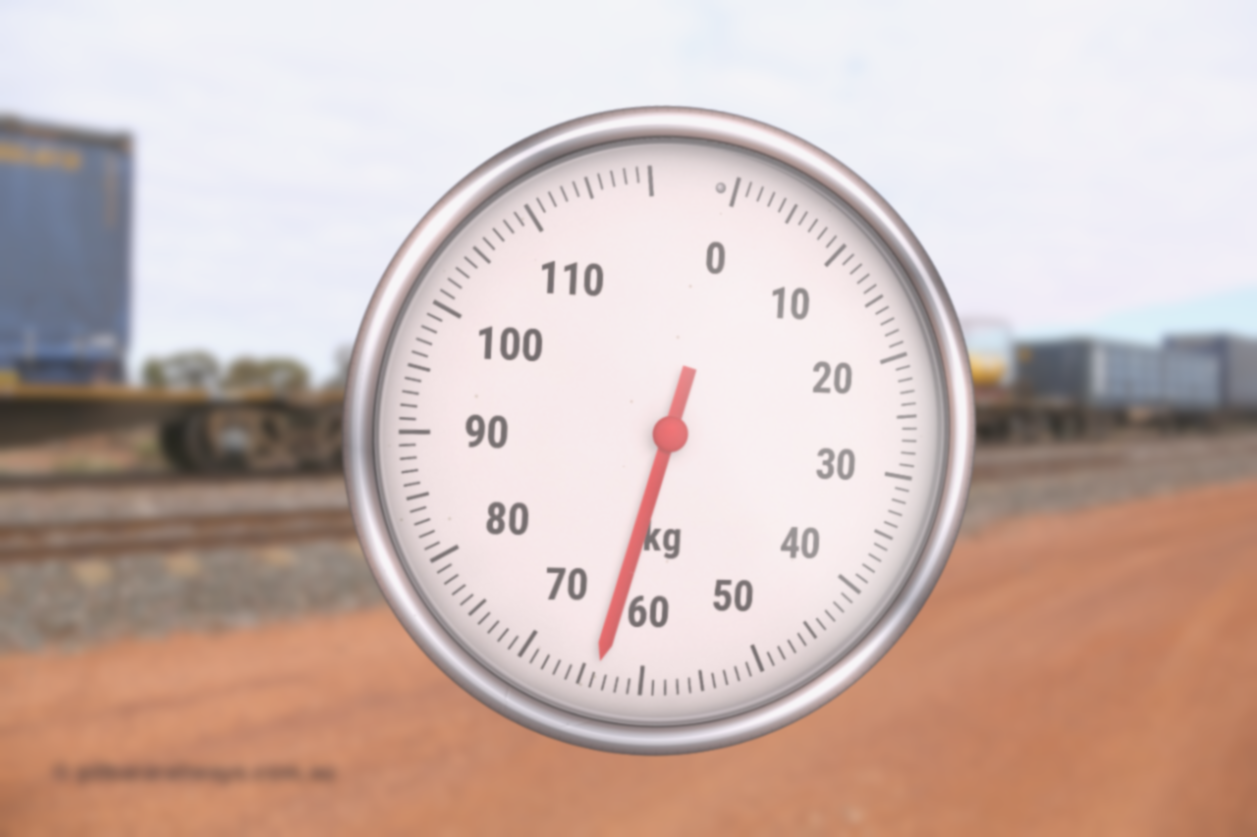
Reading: 64; kg
